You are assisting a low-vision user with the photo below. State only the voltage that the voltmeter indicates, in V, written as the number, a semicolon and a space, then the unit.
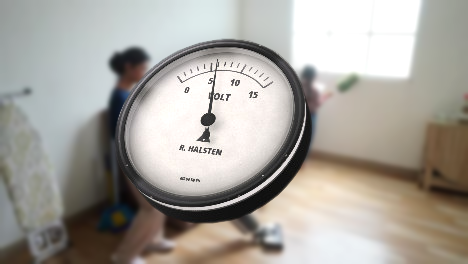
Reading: 6; V
